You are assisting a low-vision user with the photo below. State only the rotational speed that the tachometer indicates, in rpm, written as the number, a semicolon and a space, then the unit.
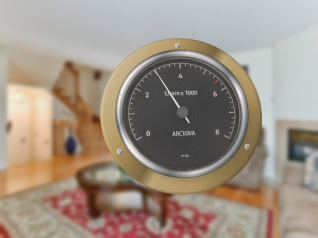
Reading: 3000; rpm
